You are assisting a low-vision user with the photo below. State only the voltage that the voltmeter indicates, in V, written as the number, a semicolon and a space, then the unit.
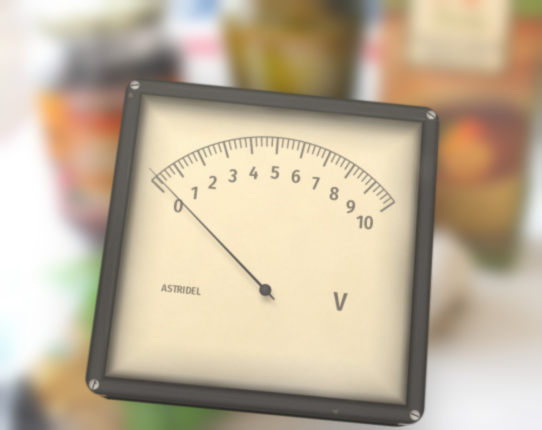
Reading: 0.2; V
